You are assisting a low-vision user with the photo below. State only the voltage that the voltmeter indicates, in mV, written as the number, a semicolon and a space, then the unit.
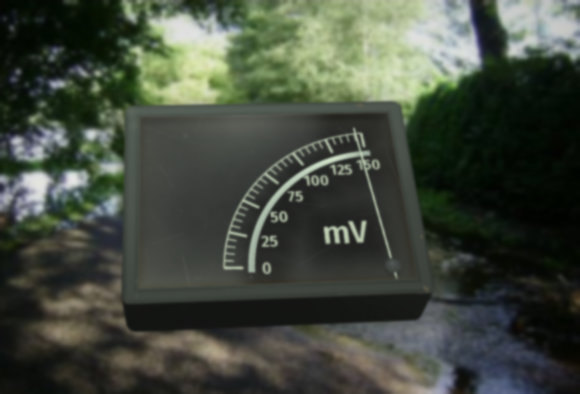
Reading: 145; mV
